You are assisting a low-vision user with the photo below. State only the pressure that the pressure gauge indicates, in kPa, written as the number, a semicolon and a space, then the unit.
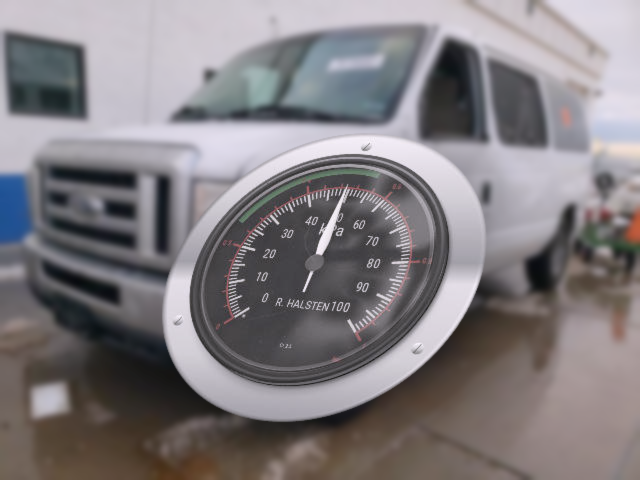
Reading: 50; kPa
